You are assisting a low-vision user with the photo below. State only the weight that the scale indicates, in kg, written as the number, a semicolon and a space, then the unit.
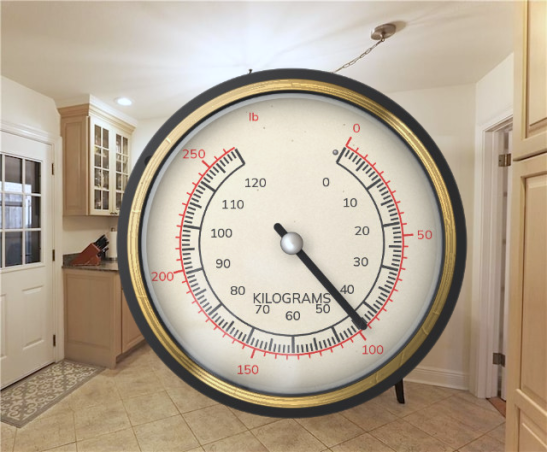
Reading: 44; kg
